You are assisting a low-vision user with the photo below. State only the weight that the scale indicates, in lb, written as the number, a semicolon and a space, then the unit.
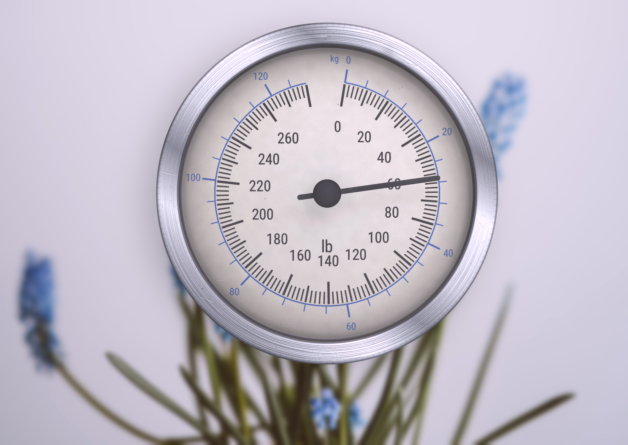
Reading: 60; lb
